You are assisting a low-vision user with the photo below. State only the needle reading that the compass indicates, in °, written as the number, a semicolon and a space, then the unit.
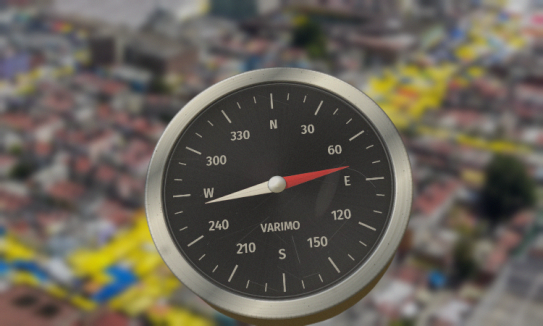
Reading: 80; °
